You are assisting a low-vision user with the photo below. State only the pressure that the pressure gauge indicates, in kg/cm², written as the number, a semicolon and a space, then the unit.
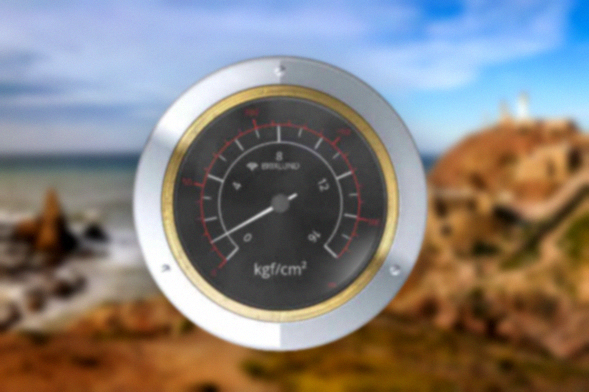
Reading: 1; kg/cm²
